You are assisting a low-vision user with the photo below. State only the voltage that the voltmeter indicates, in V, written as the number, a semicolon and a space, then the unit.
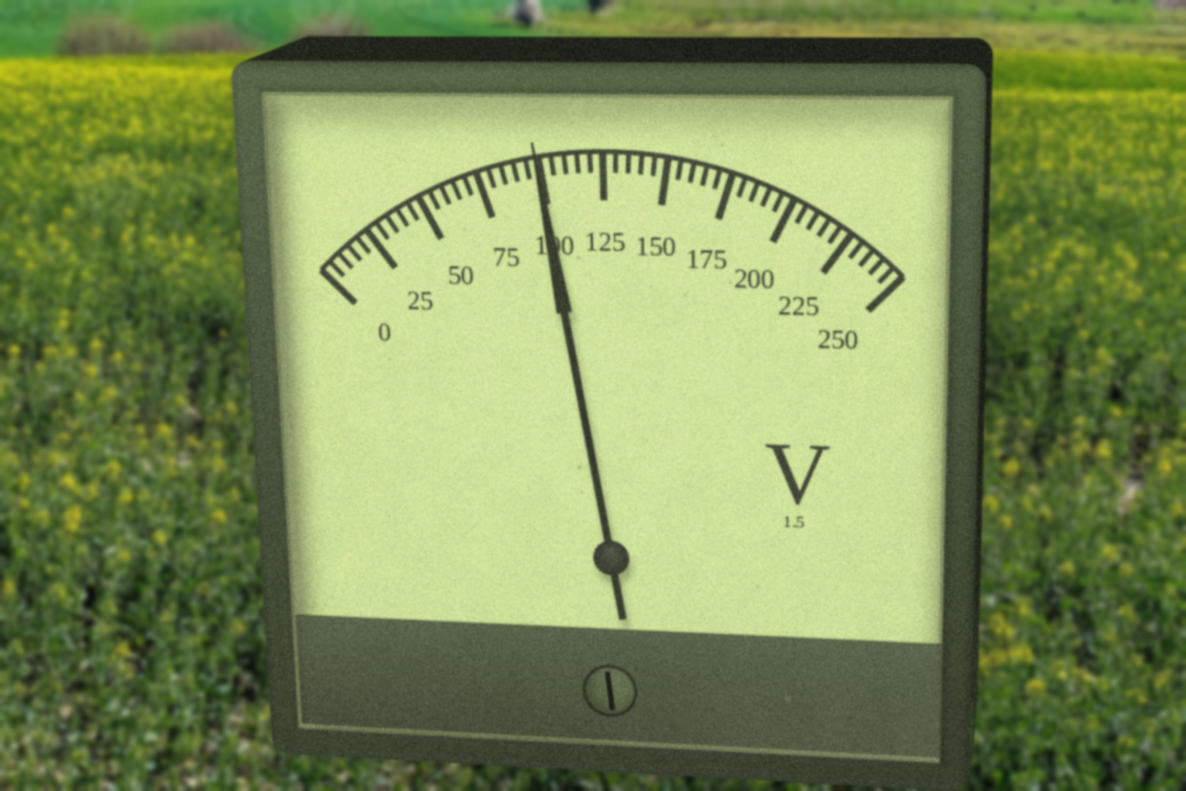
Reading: 100; V
